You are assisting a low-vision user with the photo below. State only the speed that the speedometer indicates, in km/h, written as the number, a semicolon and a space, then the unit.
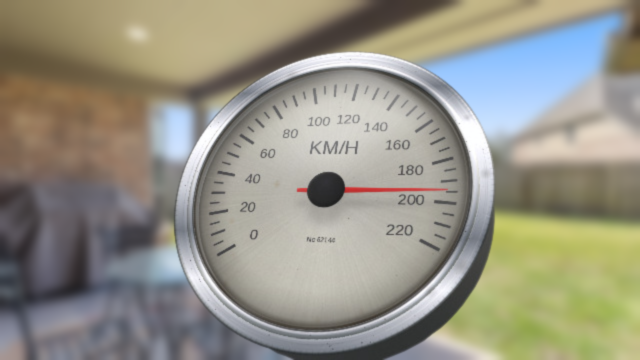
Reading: 195; km/h
